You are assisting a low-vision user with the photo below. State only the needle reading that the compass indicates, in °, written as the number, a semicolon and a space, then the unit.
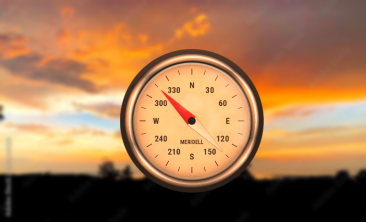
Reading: 315; °
